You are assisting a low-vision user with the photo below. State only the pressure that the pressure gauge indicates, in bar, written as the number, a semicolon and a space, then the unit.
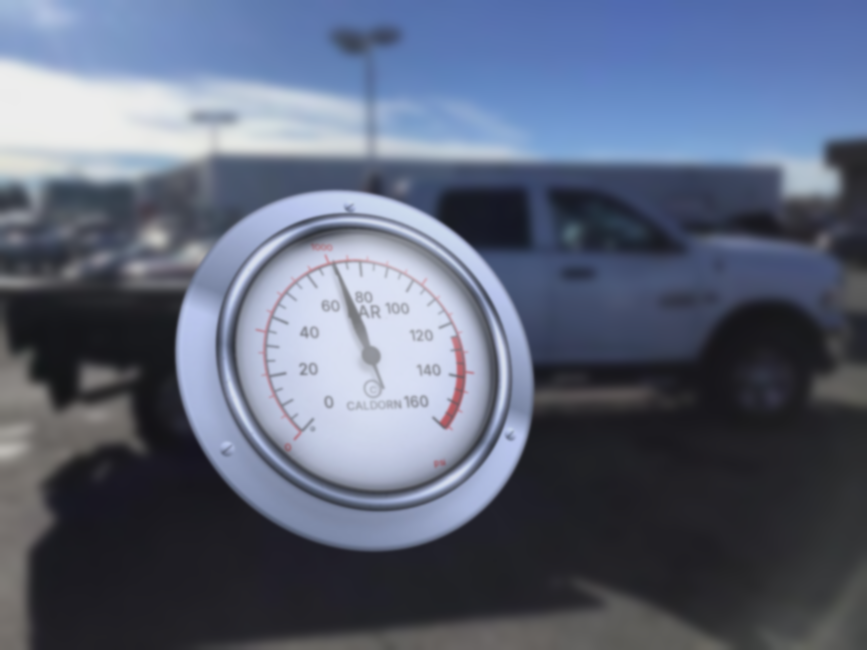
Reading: 70; bar
